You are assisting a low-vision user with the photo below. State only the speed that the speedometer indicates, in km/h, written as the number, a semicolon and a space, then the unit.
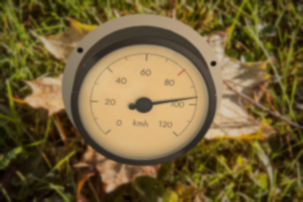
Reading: 95; km/h
